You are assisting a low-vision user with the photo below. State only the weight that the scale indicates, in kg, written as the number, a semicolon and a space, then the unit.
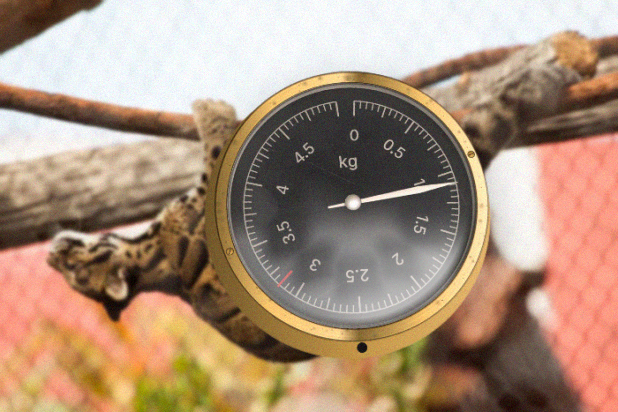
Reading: 1.1; kg
